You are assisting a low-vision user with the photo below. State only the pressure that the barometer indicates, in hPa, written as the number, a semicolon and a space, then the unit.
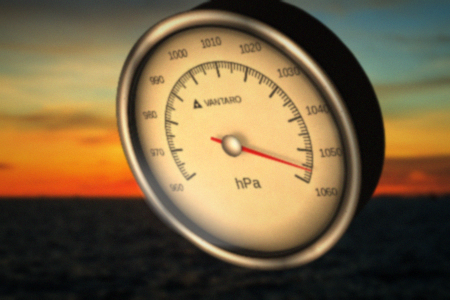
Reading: 1055; hPa
